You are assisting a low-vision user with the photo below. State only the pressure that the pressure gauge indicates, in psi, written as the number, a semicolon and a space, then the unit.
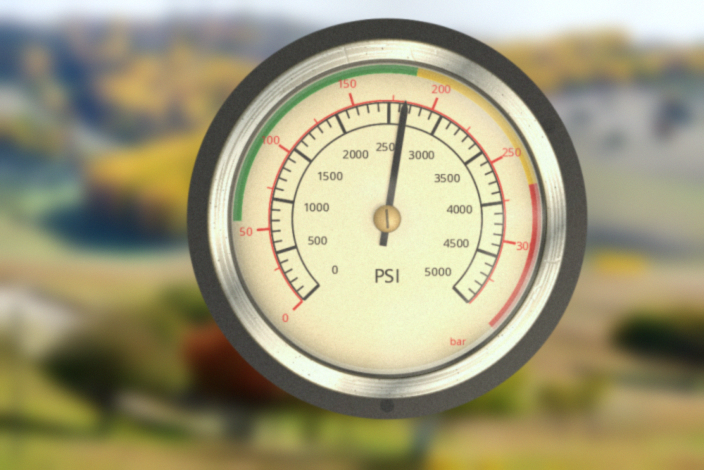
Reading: 2650; psi
